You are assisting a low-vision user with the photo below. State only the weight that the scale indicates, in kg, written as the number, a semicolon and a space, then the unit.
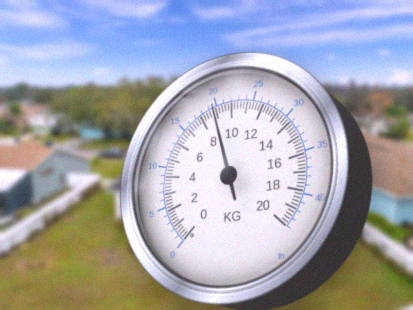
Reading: 9; kg
